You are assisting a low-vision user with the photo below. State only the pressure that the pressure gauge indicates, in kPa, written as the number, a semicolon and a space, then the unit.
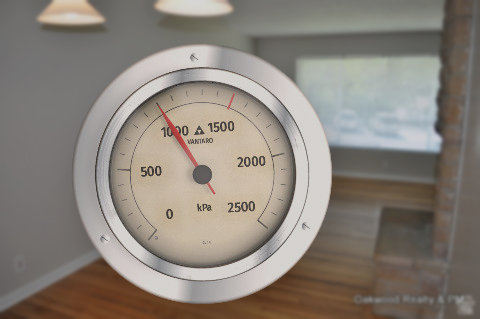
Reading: 1000; kPa
